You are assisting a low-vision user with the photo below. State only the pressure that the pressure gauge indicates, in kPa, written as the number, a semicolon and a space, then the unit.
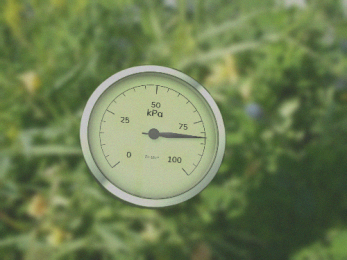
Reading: 82.5; kPa
